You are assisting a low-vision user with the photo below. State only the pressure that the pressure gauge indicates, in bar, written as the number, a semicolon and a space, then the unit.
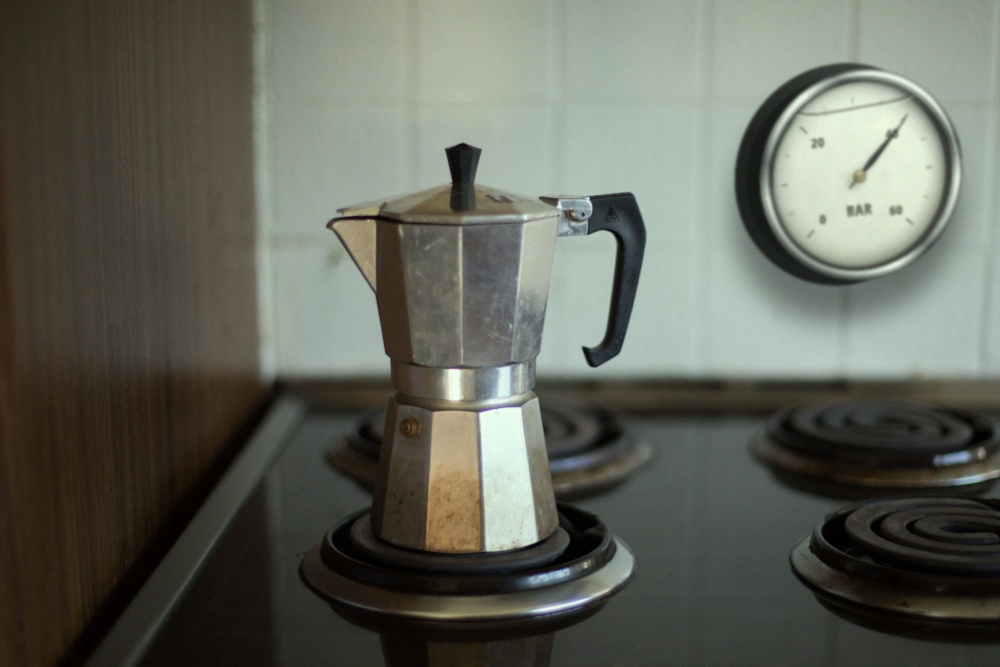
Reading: 40; bar
